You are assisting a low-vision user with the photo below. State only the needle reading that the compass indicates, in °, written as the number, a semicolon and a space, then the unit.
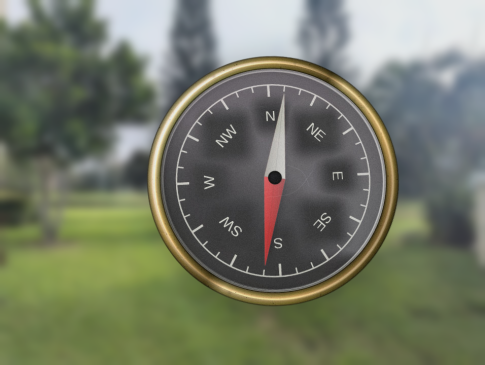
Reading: 190; °
